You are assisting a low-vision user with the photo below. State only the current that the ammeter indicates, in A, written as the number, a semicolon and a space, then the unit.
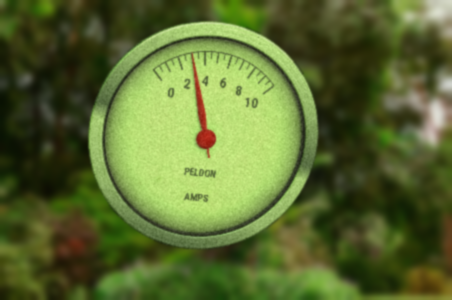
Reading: 3; A
